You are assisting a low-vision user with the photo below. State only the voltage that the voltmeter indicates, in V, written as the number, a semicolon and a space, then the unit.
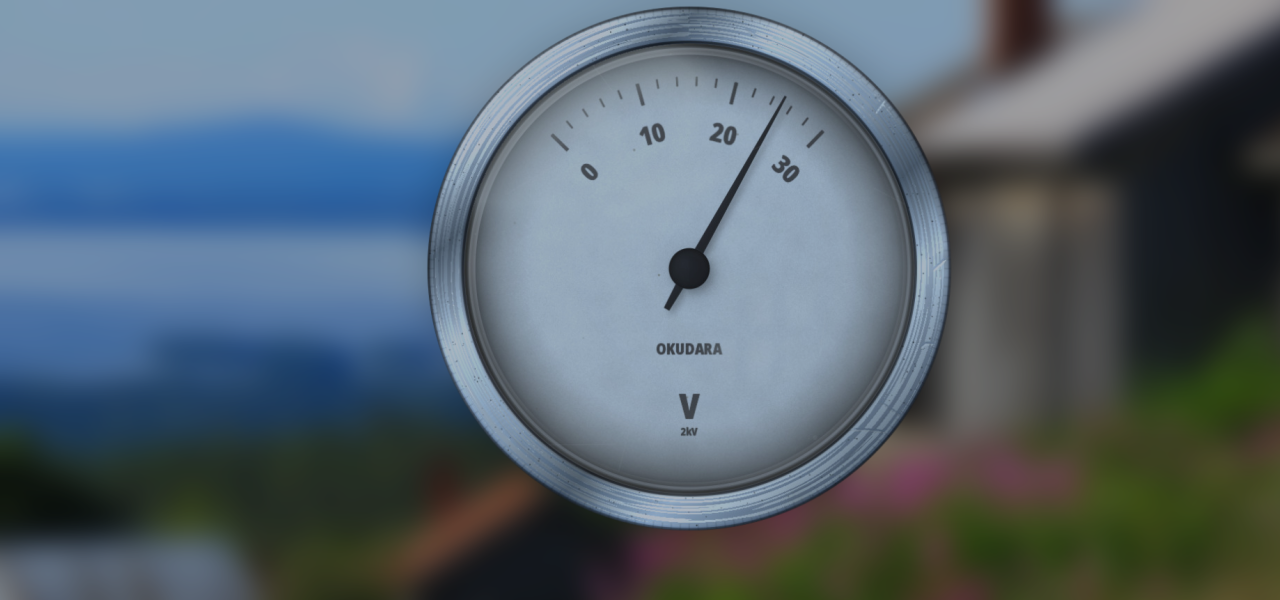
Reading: 25; V
